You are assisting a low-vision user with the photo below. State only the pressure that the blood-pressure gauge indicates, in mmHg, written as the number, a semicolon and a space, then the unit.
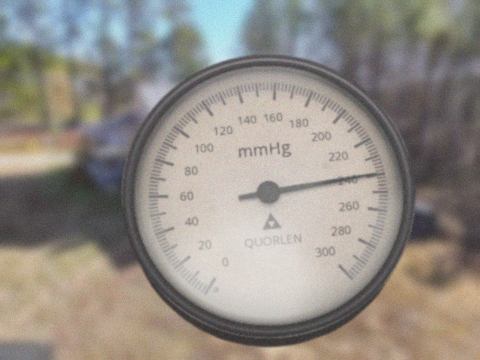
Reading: 240; mmHg
